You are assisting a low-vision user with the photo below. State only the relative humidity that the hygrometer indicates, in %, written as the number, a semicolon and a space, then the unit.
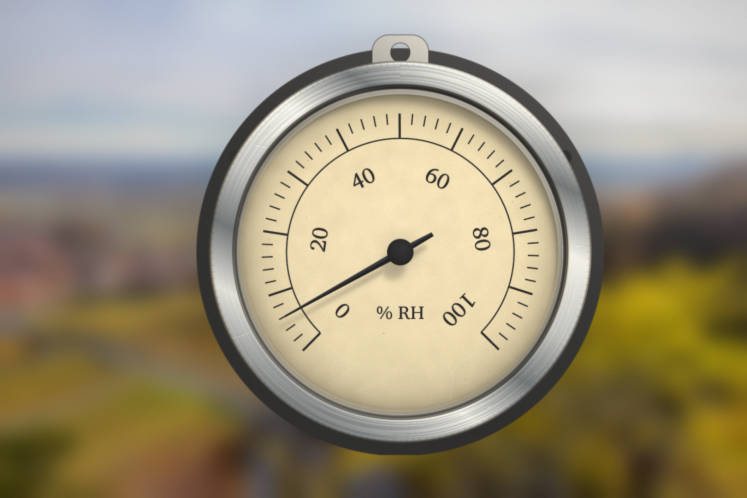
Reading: 6; %
